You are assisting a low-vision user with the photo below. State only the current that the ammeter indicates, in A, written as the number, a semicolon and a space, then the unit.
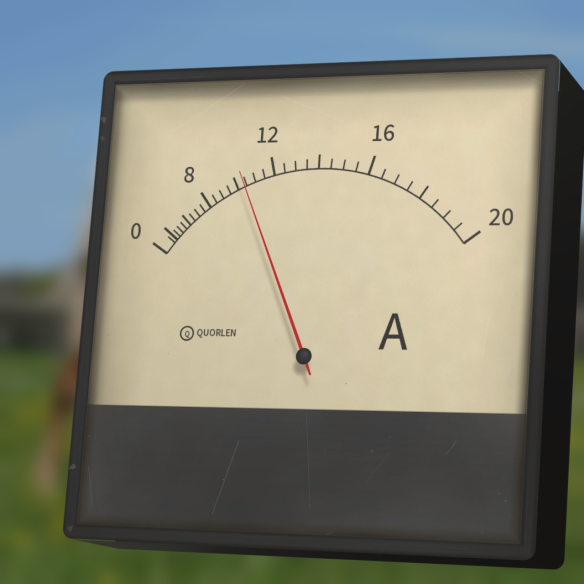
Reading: 10.5; A
